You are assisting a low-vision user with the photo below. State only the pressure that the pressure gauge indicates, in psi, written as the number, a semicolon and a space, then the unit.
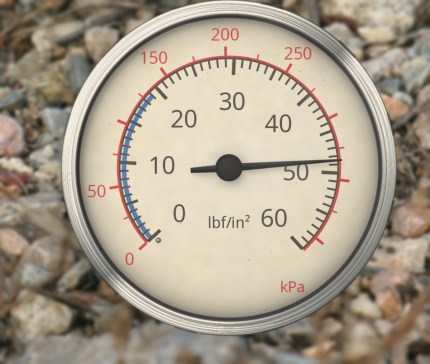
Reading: 48.5; psi
